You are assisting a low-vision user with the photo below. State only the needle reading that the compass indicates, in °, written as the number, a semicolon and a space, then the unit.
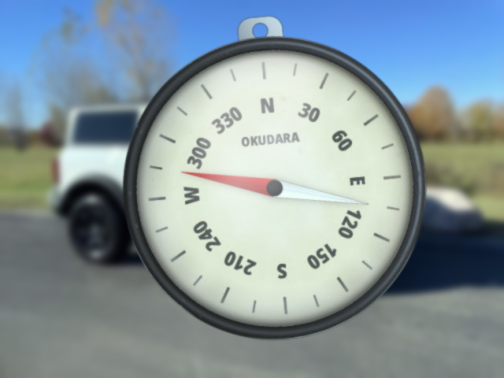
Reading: 285; °
